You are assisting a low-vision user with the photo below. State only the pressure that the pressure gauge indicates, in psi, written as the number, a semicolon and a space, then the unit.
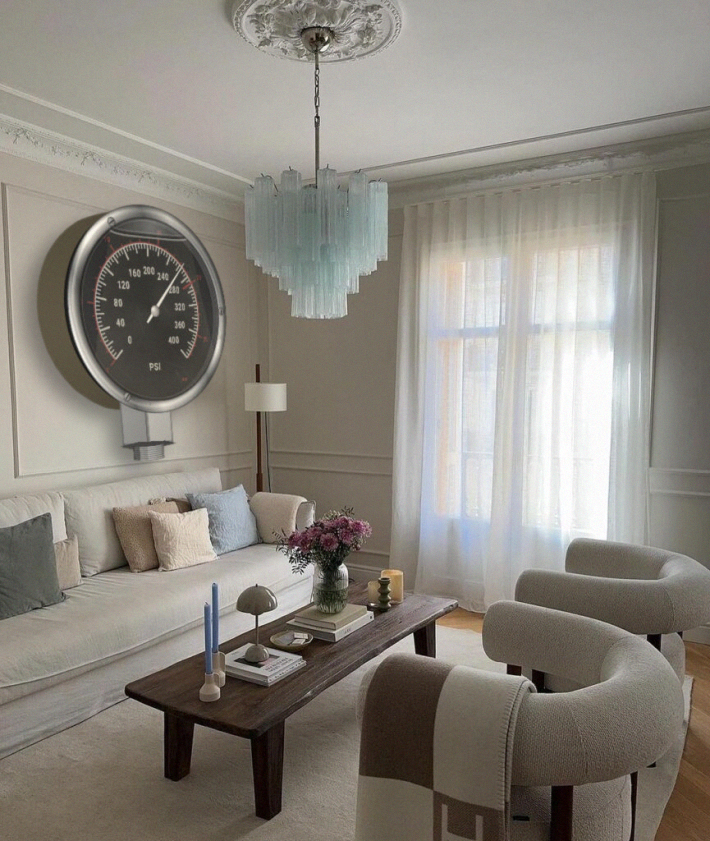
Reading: 260; psi
